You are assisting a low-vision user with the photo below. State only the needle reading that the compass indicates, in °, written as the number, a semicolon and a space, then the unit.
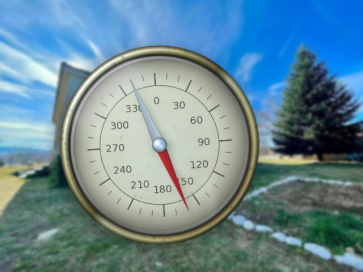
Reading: 160; °
